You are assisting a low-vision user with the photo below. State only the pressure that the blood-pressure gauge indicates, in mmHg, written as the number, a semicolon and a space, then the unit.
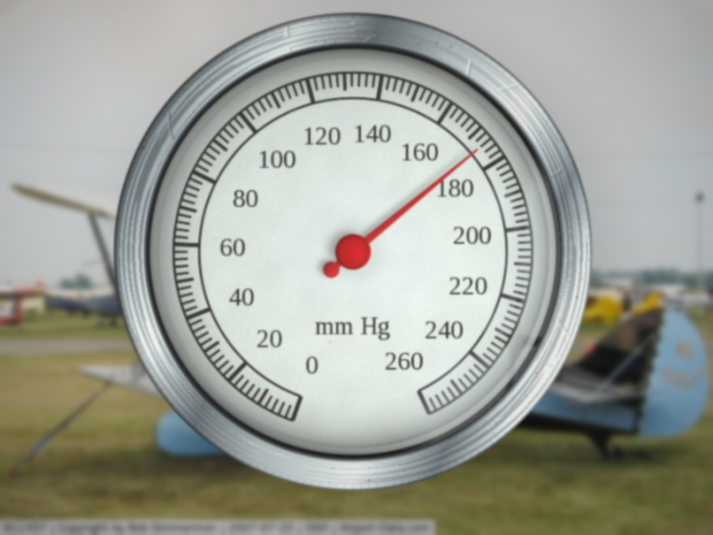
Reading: 174; mmHg
